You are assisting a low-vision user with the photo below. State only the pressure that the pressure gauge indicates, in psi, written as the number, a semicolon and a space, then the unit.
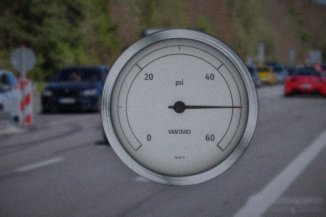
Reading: 50; psi
